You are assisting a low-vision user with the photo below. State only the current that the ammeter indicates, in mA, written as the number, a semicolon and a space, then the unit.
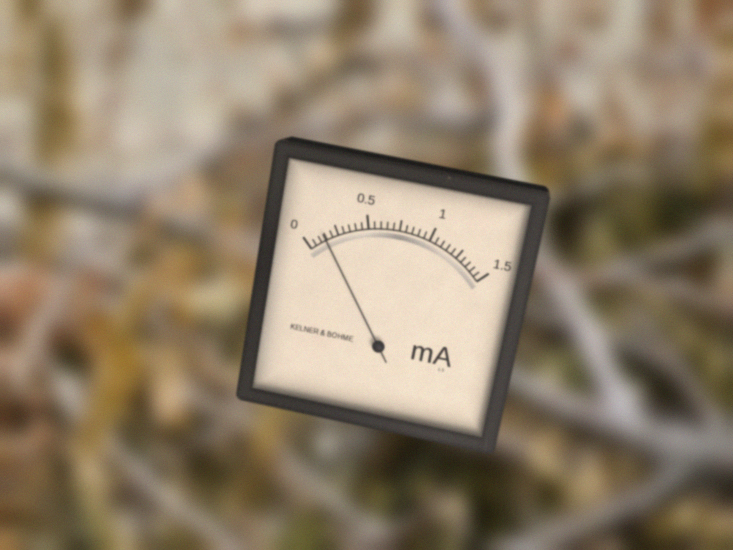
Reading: 0.15; mA
